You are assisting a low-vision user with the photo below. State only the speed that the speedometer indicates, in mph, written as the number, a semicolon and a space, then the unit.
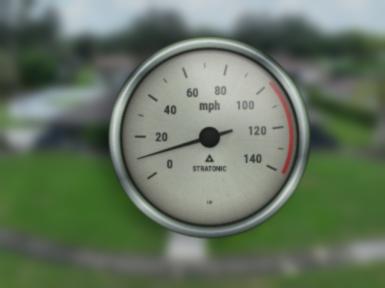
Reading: 10; mph
